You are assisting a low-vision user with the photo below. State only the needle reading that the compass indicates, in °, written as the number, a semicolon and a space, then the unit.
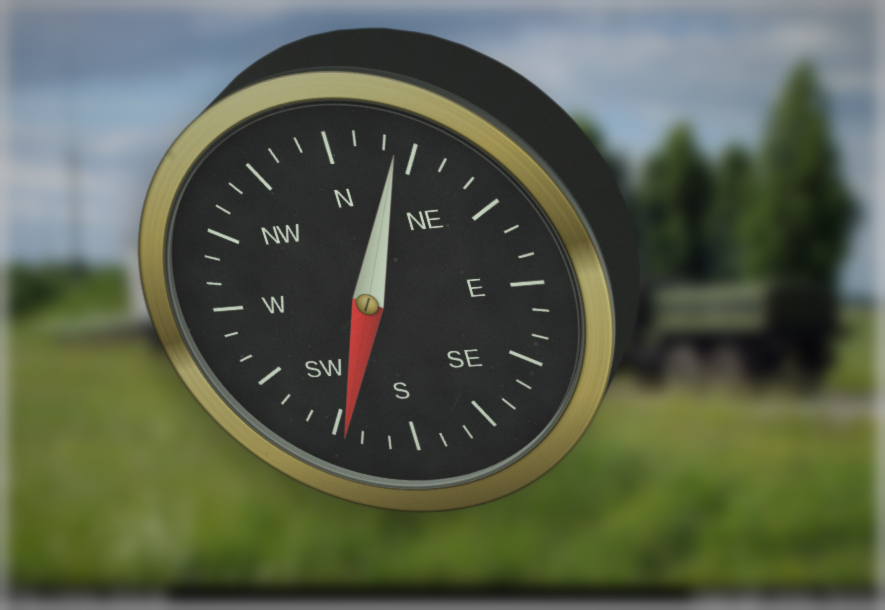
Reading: 205; °
